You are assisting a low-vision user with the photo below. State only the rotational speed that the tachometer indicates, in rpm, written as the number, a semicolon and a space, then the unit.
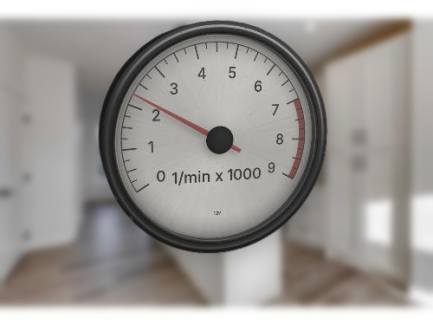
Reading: 2250; rpm
